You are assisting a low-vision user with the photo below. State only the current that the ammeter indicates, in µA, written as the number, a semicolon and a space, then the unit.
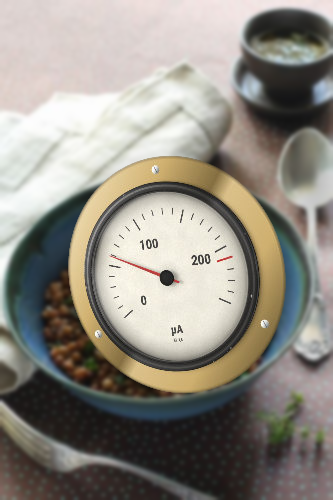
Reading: 60; µA
